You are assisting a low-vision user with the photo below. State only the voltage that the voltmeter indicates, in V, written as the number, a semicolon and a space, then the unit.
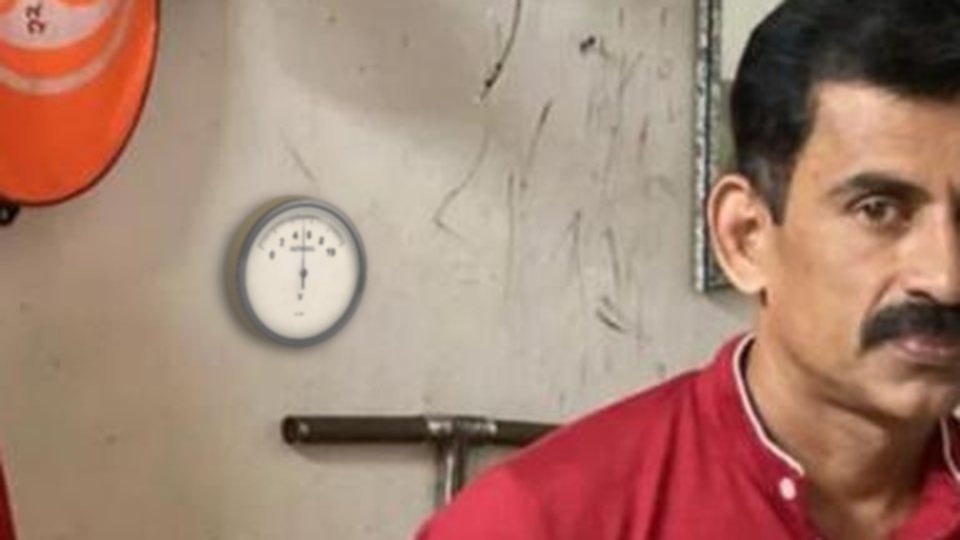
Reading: 5; V
